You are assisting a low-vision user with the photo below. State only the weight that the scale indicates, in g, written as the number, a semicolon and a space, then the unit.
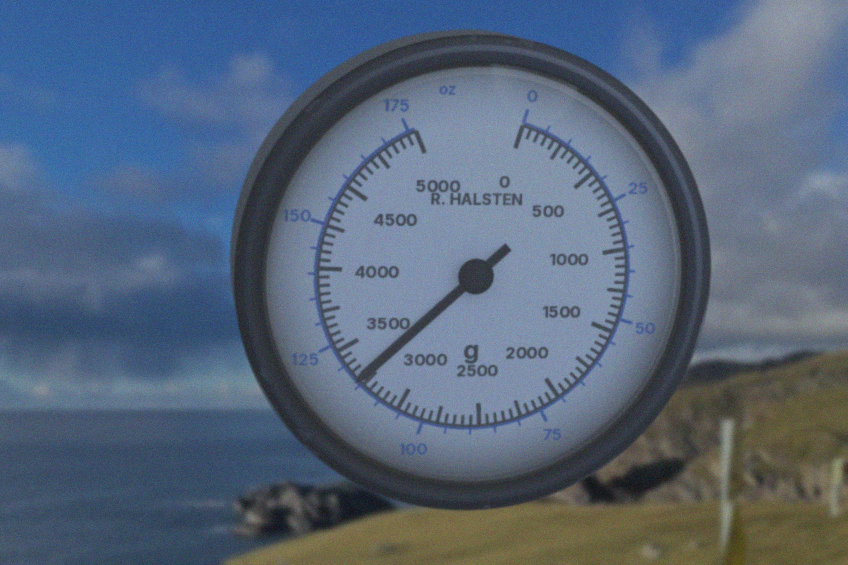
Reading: 3300; g
